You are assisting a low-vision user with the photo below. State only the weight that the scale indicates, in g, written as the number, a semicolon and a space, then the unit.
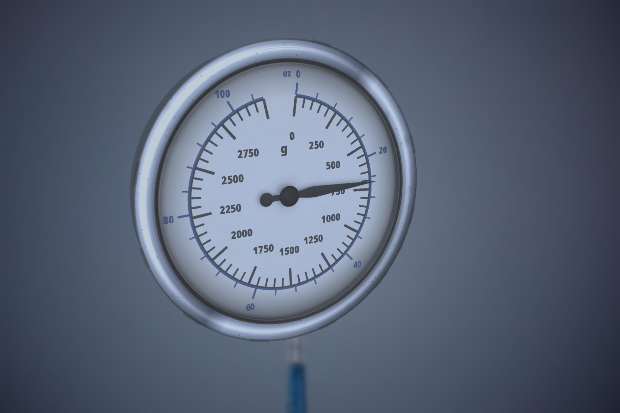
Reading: 700; g
